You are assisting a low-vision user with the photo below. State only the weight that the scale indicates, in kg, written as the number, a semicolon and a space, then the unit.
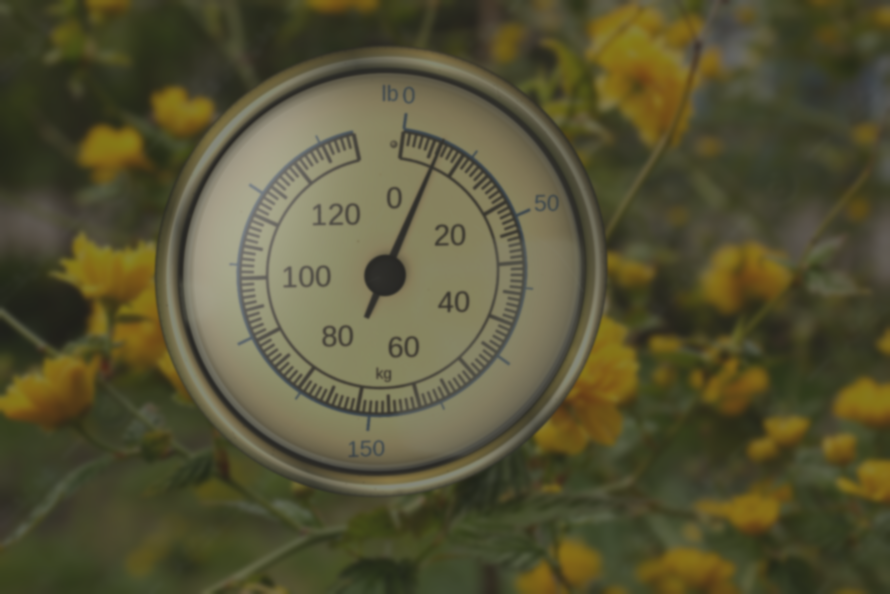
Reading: 6; kg
